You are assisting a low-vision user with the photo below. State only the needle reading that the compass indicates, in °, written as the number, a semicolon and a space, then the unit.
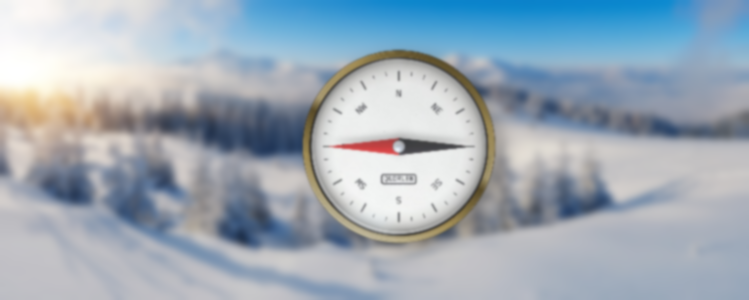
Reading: 270; °
